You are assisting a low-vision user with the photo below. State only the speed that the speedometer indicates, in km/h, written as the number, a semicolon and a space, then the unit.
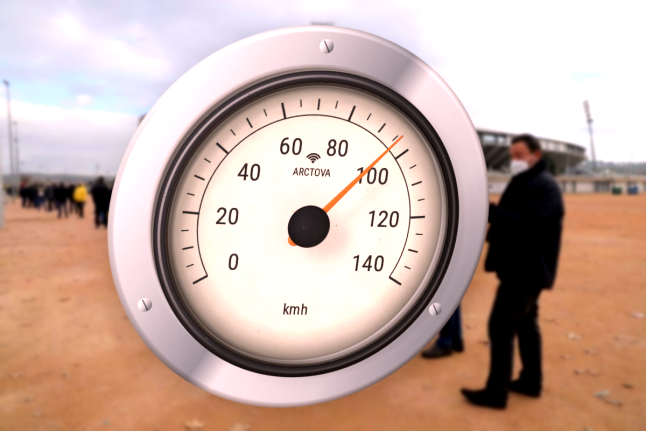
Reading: 95; km/h
